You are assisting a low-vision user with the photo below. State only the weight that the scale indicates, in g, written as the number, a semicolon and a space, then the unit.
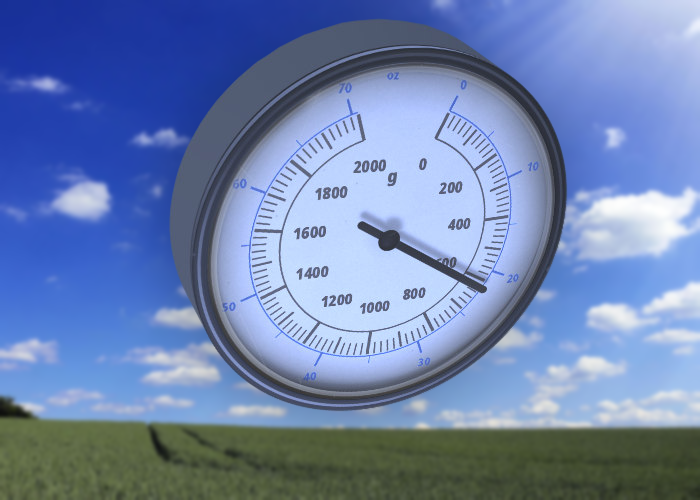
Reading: 620; g
